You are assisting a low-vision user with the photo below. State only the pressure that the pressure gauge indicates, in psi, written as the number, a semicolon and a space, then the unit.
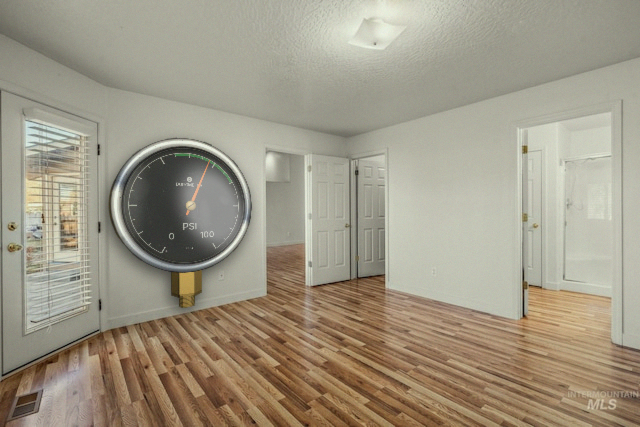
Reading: 57.5; psi
